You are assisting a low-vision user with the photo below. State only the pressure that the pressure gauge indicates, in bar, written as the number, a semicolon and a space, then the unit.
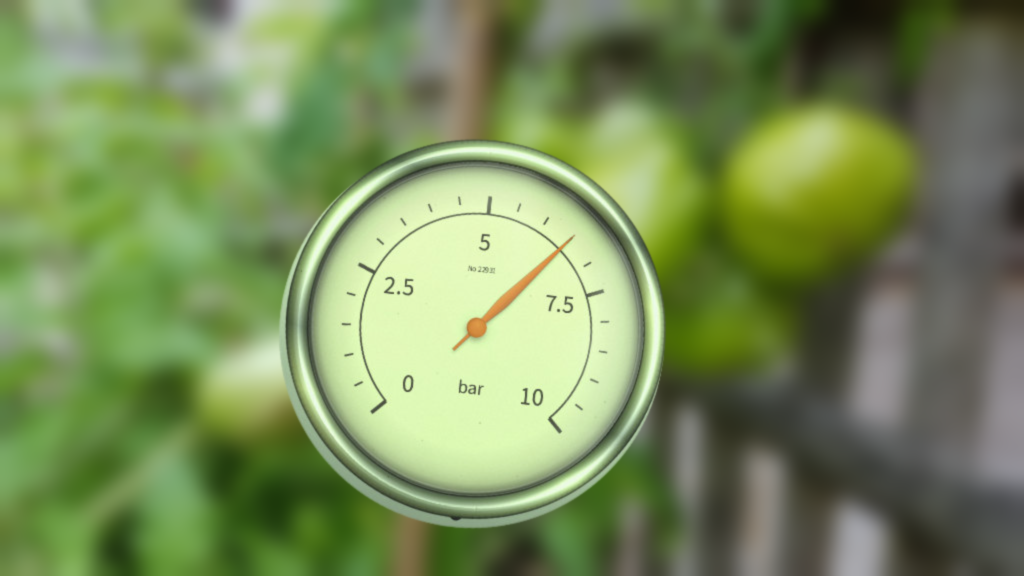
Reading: 6.5; bar
